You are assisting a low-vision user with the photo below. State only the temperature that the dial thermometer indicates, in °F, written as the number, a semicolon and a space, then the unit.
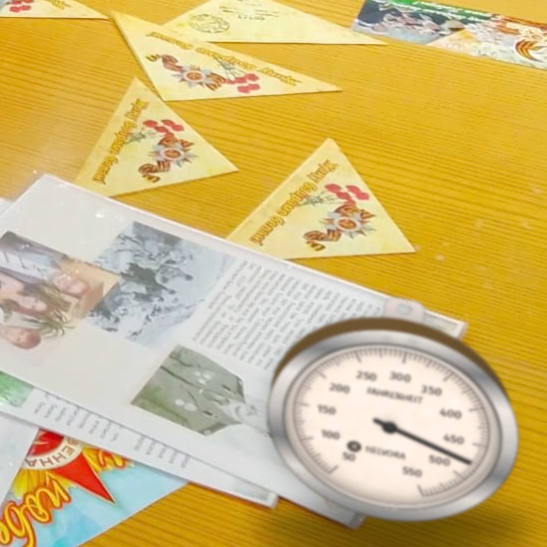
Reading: 475; °F
